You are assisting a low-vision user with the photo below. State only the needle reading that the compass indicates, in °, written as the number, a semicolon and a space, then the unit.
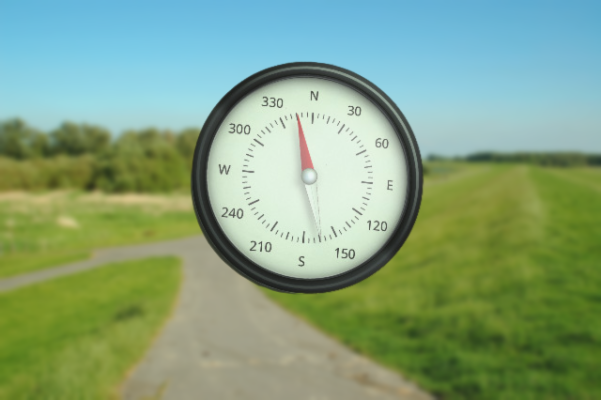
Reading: 345; °
